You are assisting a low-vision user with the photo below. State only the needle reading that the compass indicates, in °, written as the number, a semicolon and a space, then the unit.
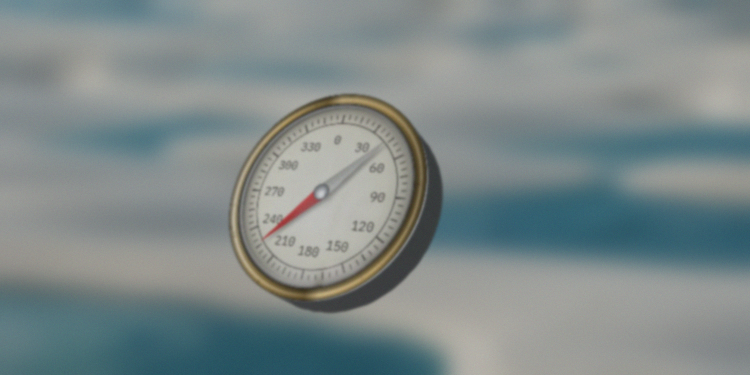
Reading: 225; °
